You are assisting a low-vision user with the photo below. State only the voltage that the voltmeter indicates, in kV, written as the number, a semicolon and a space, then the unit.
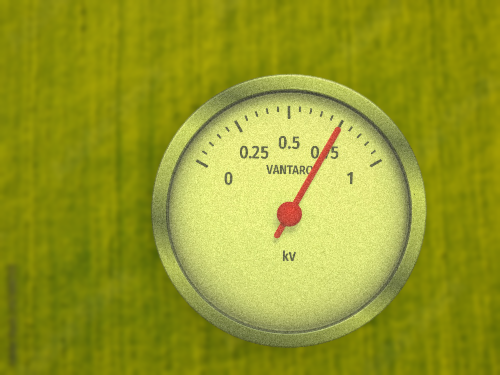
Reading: 0.75; kV
